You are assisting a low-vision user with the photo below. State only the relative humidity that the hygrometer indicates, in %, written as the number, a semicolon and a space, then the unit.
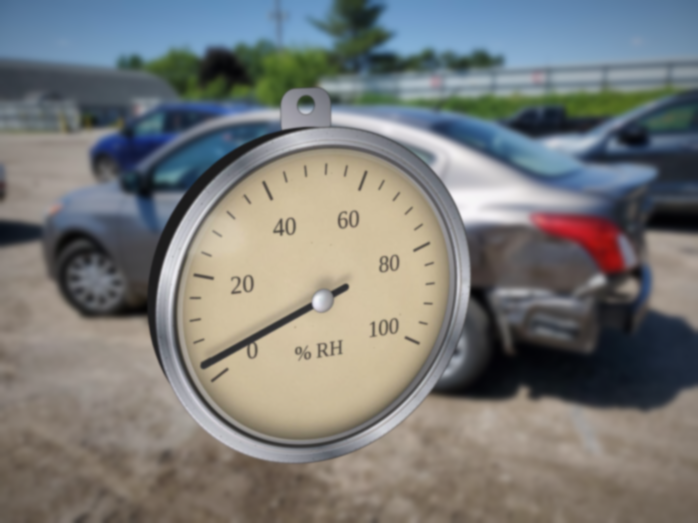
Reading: 4; %
